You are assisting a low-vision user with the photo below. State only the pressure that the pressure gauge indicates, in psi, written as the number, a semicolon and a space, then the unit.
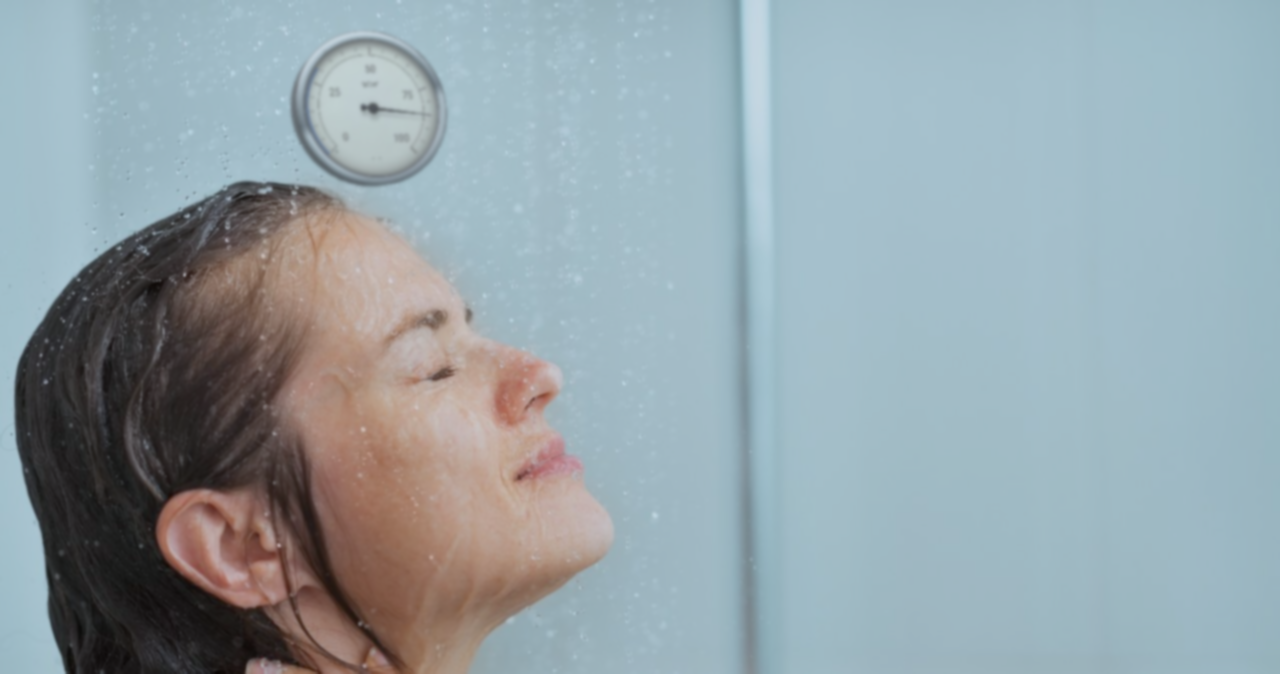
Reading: 85; psi
